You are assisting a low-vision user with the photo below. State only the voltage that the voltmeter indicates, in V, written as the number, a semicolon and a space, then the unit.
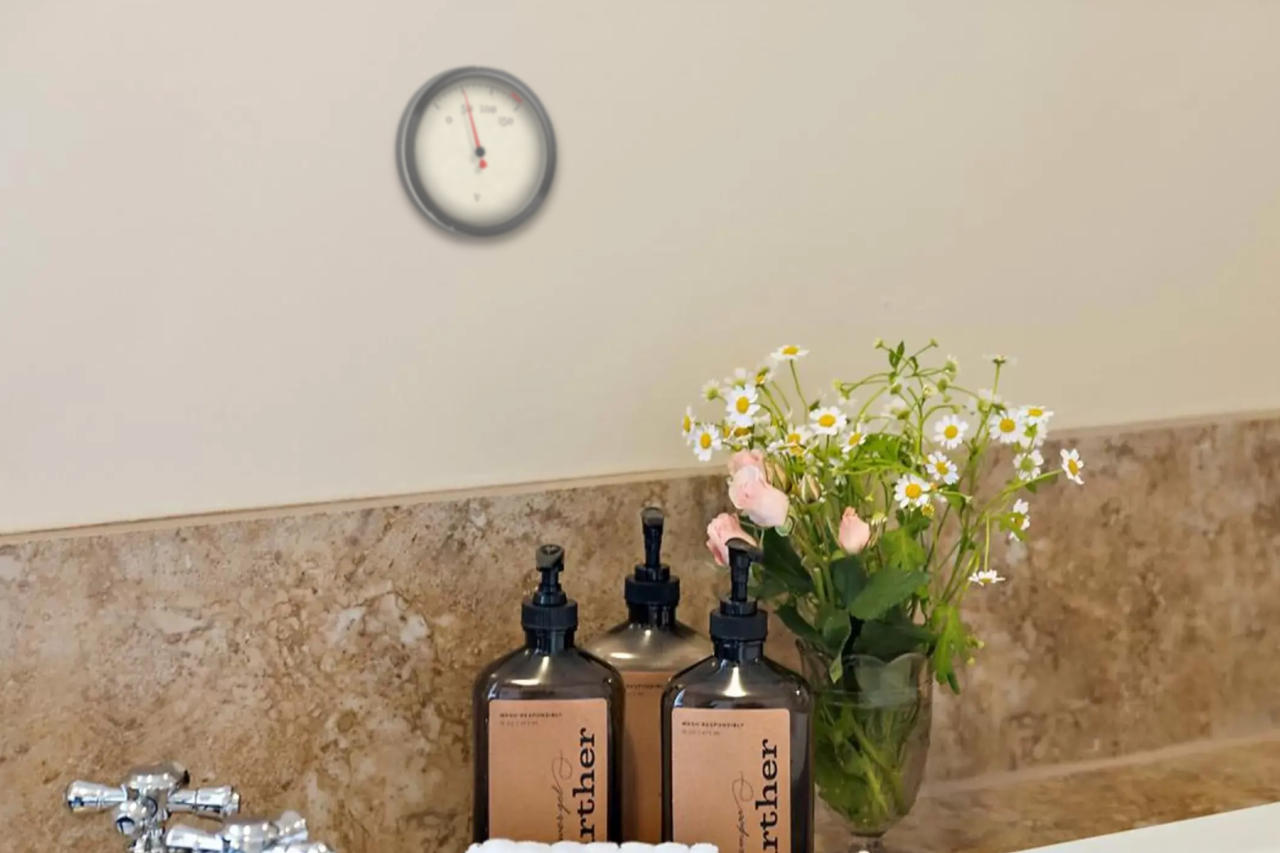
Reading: 50; V
